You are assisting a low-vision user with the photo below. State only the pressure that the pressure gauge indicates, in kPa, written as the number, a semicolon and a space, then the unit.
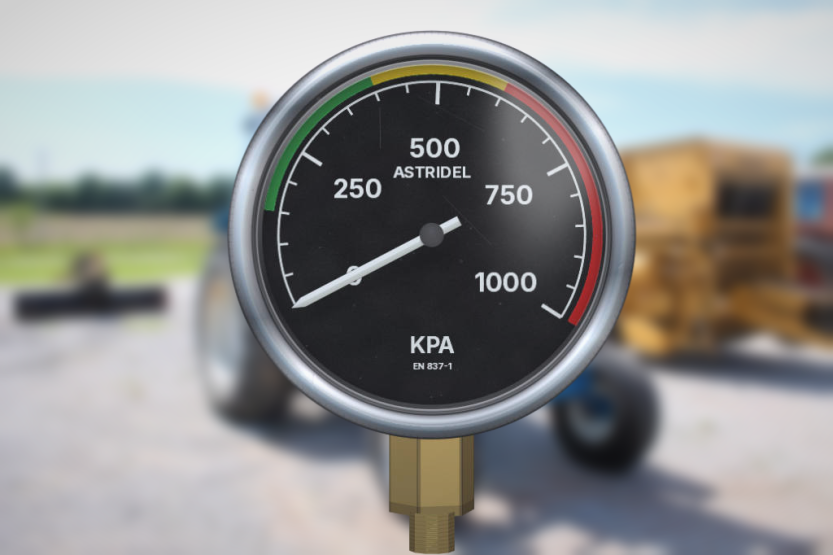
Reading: 0; kPa
